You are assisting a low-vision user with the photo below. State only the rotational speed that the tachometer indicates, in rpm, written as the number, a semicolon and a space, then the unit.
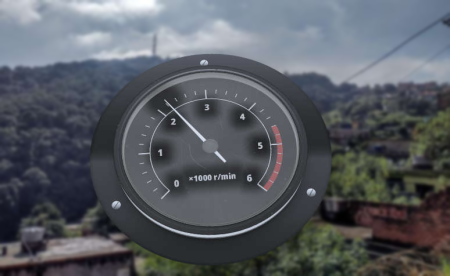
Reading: 2200; rpm
